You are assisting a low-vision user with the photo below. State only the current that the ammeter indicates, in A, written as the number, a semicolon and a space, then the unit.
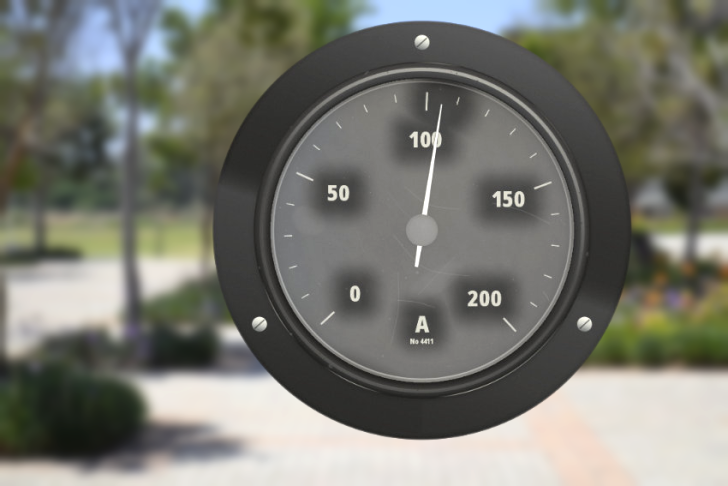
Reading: 105; A
